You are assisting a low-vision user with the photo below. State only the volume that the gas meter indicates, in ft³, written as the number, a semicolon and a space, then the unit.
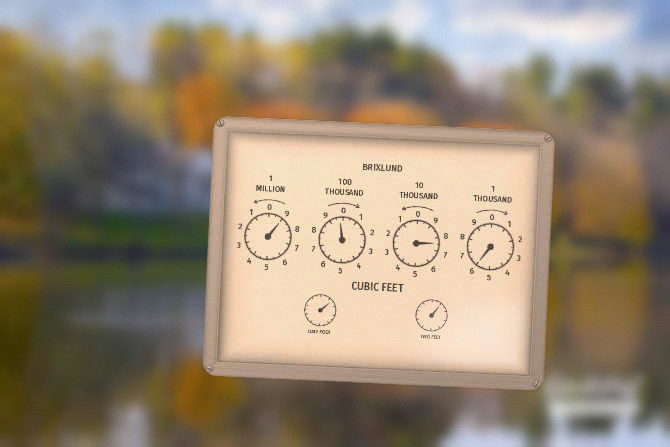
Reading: 897600; ft³
